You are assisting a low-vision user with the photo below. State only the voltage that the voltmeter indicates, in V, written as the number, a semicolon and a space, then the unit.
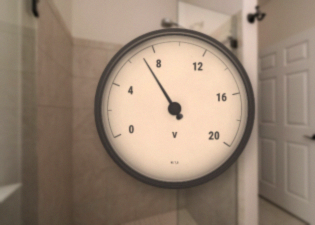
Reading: 7; V
